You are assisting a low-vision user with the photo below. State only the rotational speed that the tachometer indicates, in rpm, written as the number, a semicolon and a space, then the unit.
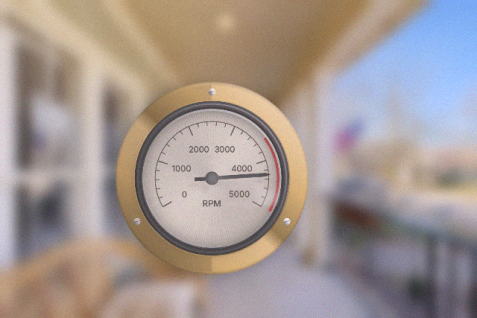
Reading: 4300; rpm
